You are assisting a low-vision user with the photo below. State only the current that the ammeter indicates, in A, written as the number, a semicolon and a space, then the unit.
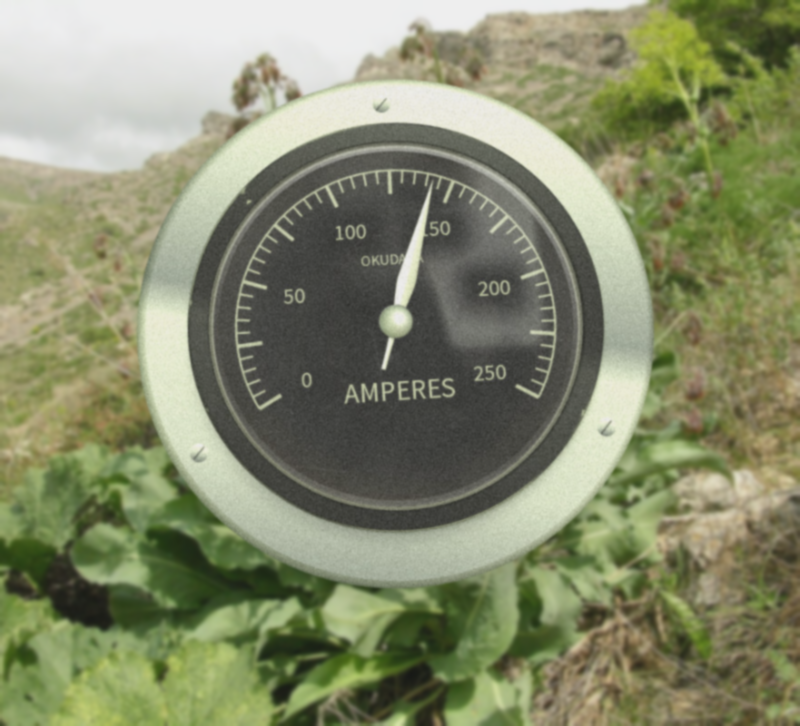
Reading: 142.5; A
